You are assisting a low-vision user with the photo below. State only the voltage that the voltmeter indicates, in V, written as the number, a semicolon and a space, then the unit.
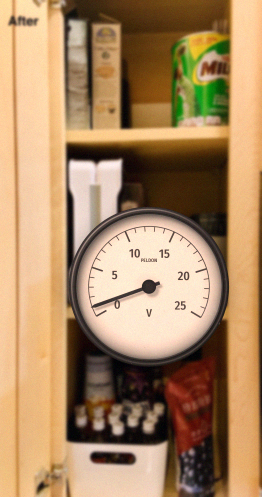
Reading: 1; V
